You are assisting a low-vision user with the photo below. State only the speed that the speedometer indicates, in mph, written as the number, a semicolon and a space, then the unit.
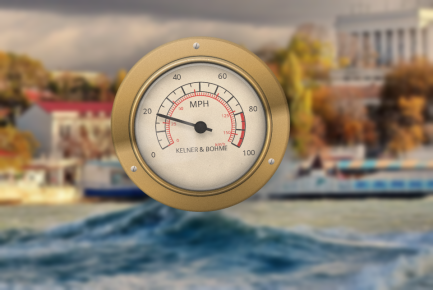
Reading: 20; mph
